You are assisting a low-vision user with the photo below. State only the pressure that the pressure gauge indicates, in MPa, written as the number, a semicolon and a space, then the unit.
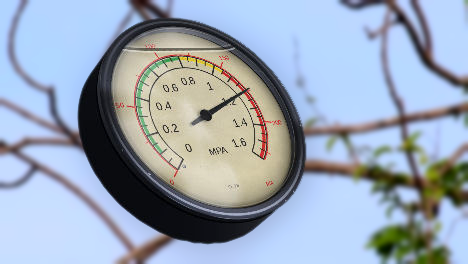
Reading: 1.2; MPa
